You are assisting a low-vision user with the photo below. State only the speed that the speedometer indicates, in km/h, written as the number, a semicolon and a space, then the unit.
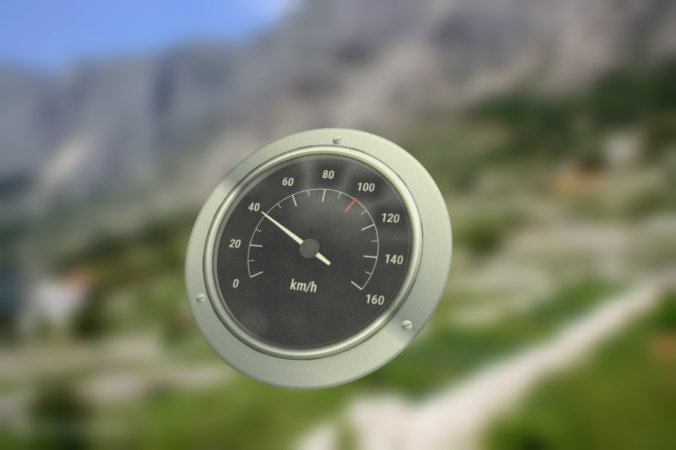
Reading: 40; km/h
